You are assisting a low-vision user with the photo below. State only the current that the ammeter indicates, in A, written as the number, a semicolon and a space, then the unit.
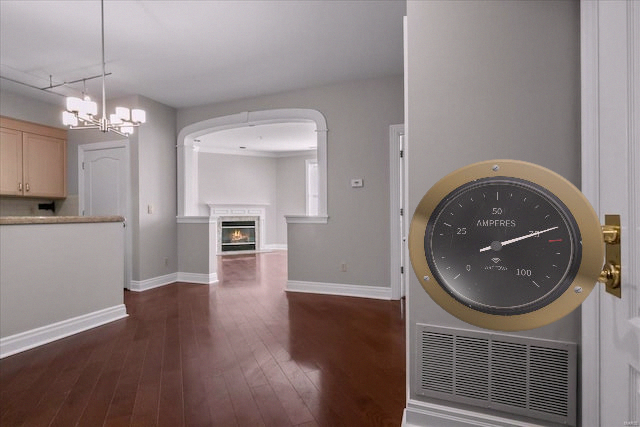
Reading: 75; A
